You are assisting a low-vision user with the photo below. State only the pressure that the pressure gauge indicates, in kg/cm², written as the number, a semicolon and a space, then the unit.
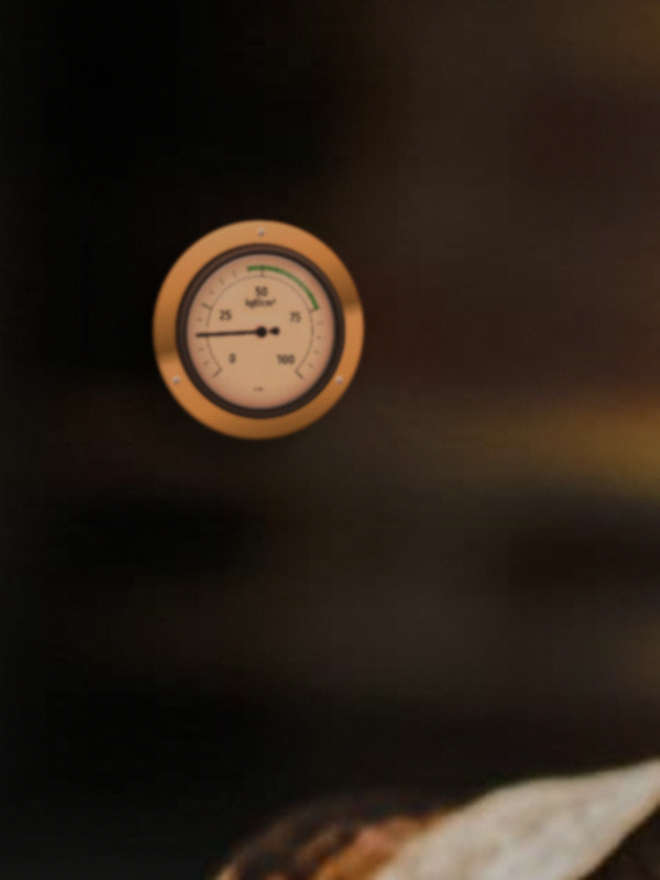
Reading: 15; kg/cm²
